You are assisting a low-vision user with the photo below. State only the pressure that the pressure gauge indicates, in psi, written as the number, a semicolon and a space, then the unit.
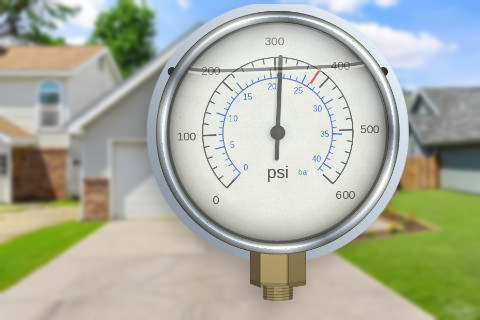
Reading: 310; psi
